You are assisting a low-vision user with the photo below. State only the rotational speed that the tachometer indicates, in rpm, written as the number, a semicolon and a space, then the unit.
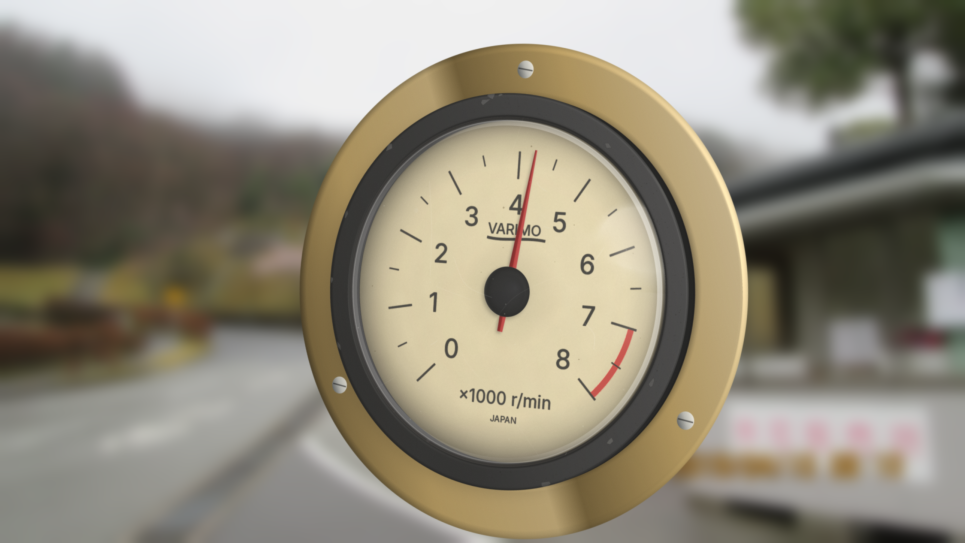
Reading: 4250; rpm
